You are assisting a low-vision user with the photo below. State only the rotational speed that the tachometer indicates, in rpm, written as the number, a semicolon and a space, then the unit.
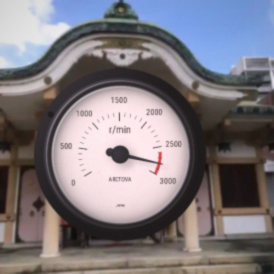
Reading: 2800; rpm
